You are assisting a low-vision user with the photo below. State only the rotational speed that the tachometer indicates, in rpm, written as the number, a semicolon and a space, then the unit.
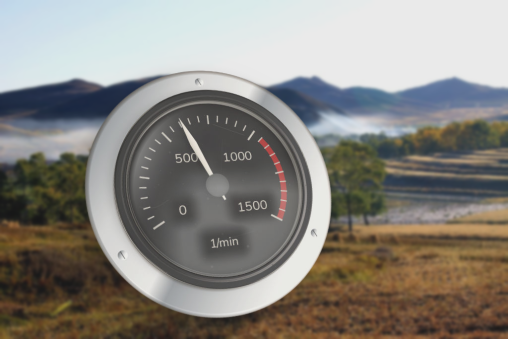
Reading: 600; rpm
